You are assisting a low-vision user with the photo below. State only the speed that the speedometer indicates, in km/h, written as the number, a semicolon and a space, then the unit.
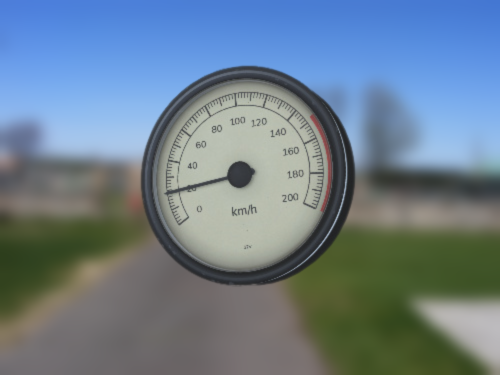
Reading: 20; km/h
